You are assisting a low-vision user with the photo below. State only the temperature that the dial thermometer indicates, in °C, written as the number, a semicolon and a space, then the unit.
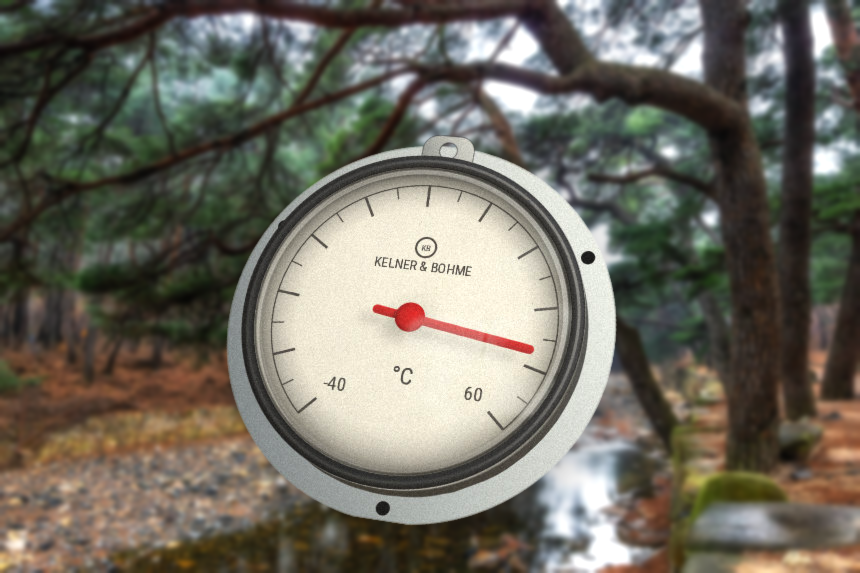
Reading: 47.5; °C
